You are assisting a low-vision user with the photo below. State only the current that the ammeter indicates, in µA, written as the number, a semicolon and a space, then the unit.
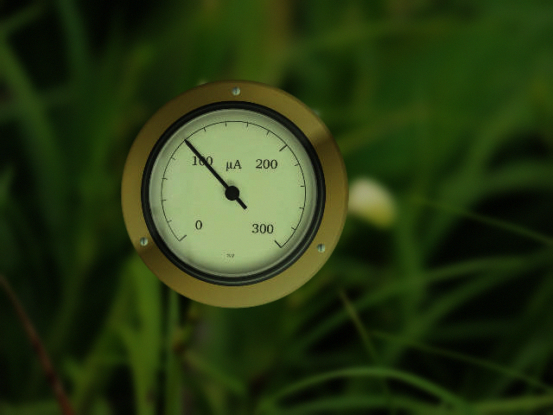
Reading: 100; µA
